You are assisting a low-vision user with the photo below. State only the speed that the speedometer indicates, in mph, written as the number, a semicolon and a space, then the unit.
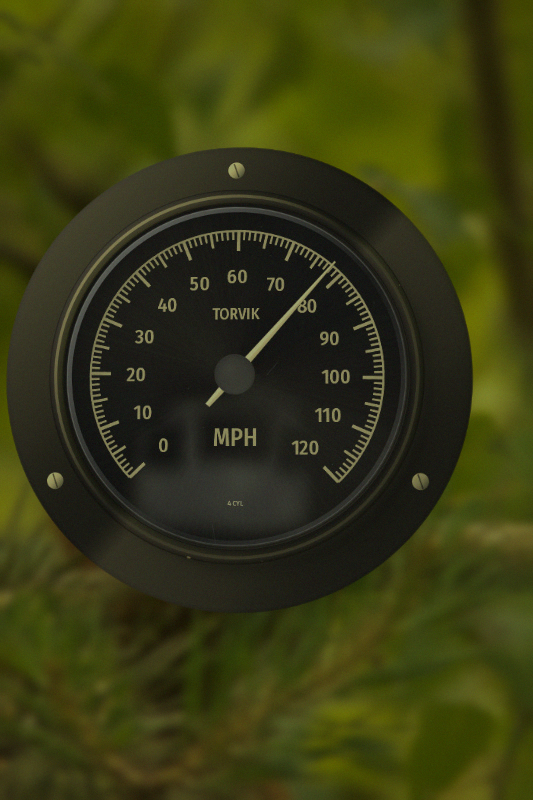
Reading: 78; mph
